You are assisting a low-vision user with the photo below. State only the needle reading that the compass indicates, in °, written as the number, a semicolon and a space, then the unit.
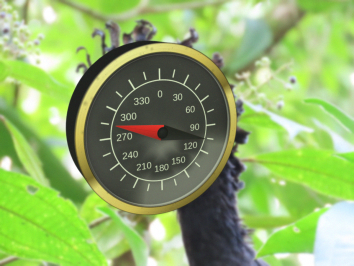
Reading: 285; °
